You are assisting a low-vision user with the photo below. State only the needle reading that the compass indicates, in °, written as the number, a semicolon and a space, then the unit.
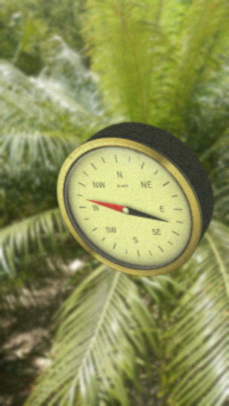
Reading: 285; °
